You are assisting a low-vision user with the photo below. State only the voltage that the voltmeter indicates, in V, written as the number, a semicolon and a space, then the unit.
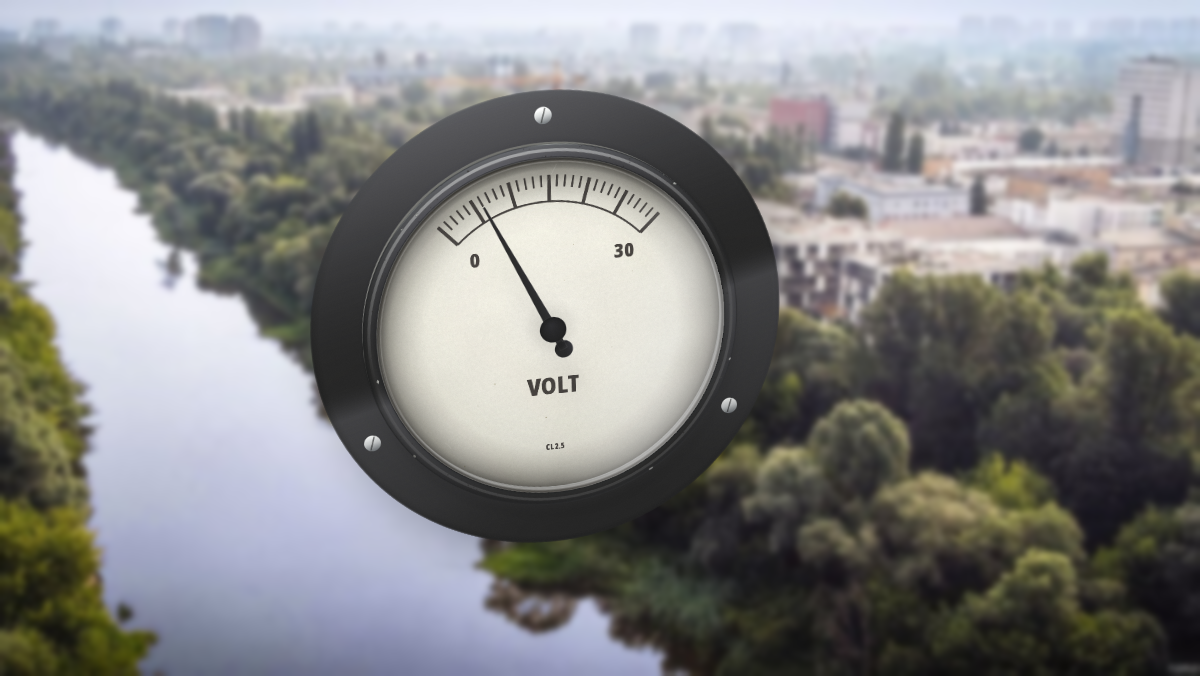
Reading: 6; V
